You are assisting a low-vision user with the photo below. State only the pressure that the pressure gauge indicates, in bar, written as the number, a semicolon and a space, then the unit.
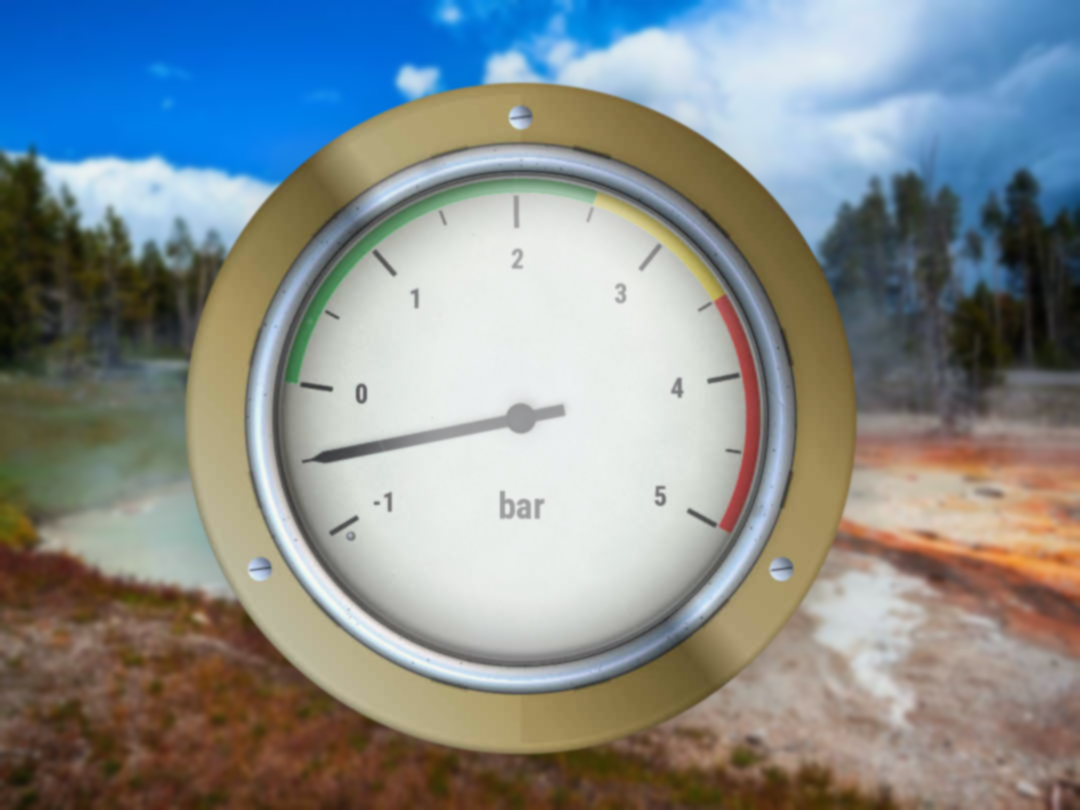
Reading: -0.5; bar
